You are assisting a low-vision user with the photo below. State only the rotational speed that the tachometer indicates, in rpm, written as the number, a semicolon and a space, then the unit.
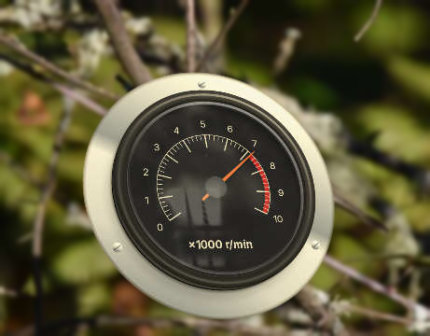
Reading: 7200; rpm
